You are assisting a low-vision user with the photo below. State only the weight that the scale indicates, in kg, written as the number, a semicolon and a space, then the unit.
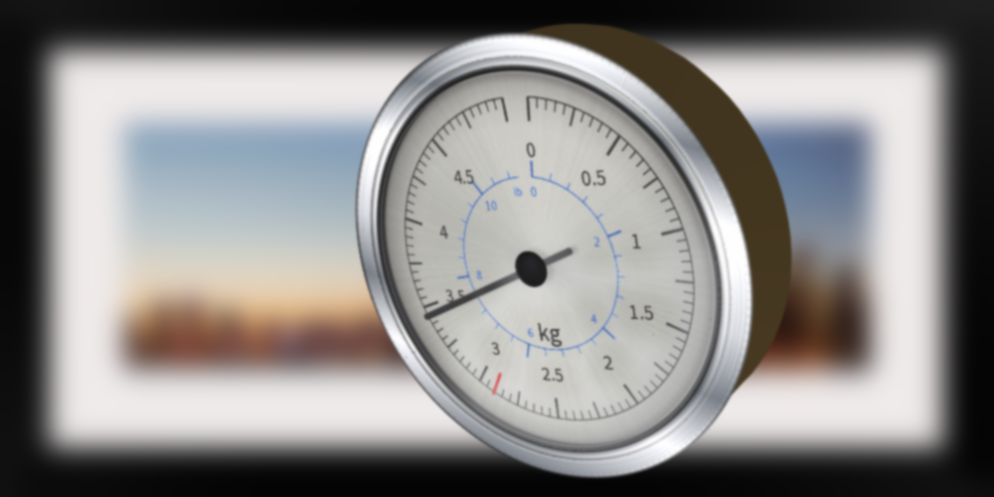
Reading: 3.45; kg
